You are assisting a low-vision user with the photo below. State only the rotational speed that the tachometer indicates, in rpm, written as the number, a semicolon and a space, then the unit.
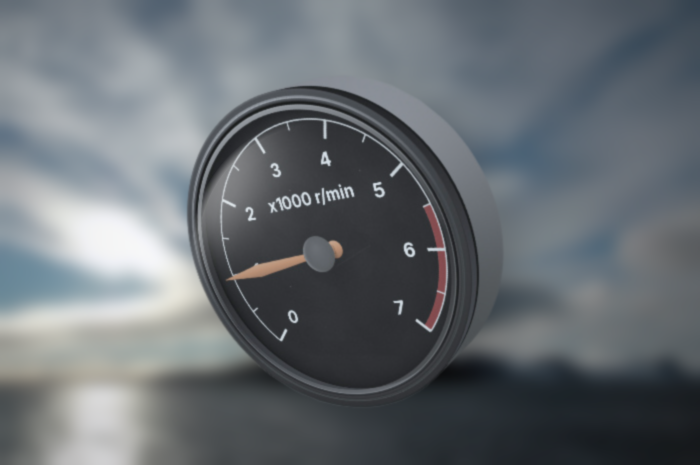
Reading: 1000; rpm
